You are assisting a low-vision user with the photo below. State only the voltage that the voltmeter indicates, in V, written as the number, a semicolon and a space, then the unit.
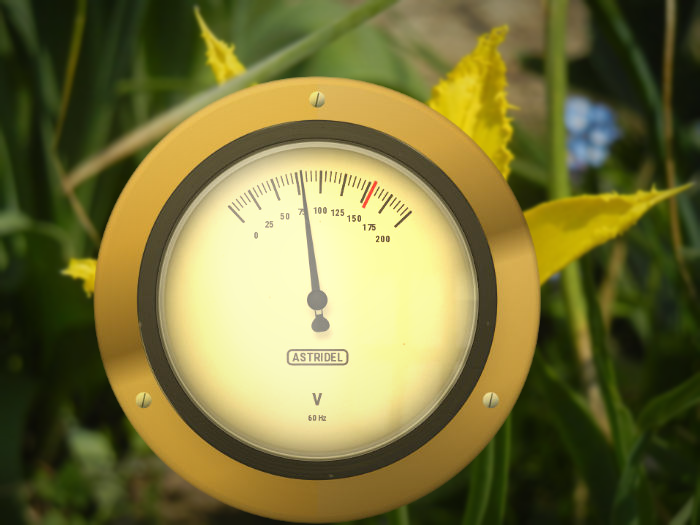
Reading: 80; V
